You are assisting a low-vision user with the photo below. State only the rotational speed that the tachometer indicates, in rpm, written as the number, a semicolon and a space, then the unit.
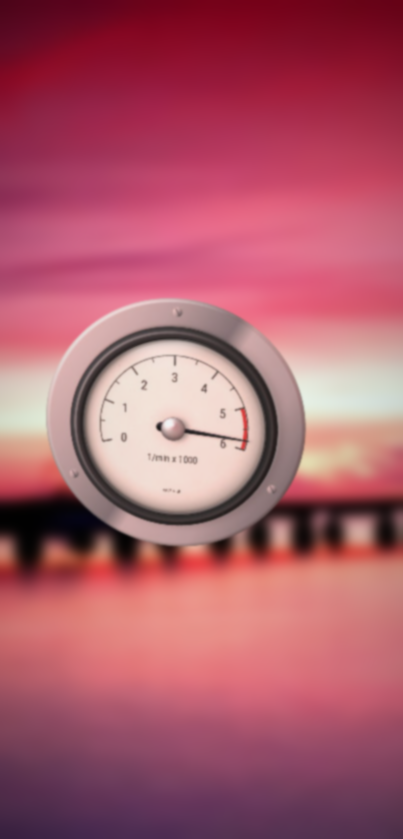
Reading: 5750; rpm
